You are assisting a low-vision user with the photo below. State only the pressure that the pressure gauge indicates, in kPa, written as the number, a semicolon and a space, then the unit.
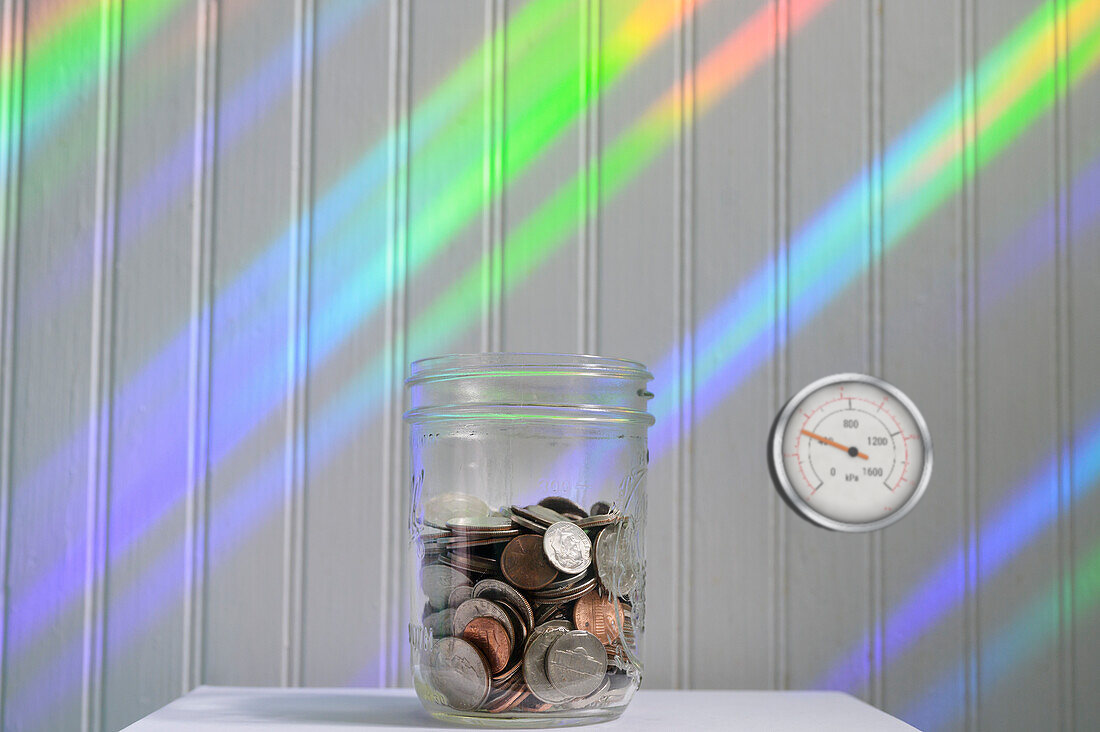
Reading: 400; kPa
